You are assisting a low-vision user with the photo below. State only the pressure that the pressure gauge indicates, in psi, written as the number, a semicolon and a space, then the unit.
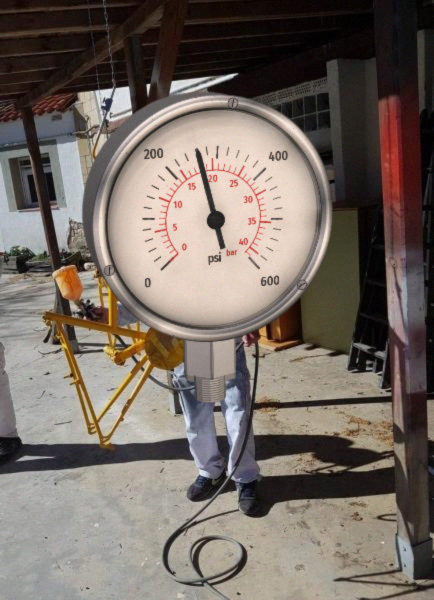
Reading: 260; psi
